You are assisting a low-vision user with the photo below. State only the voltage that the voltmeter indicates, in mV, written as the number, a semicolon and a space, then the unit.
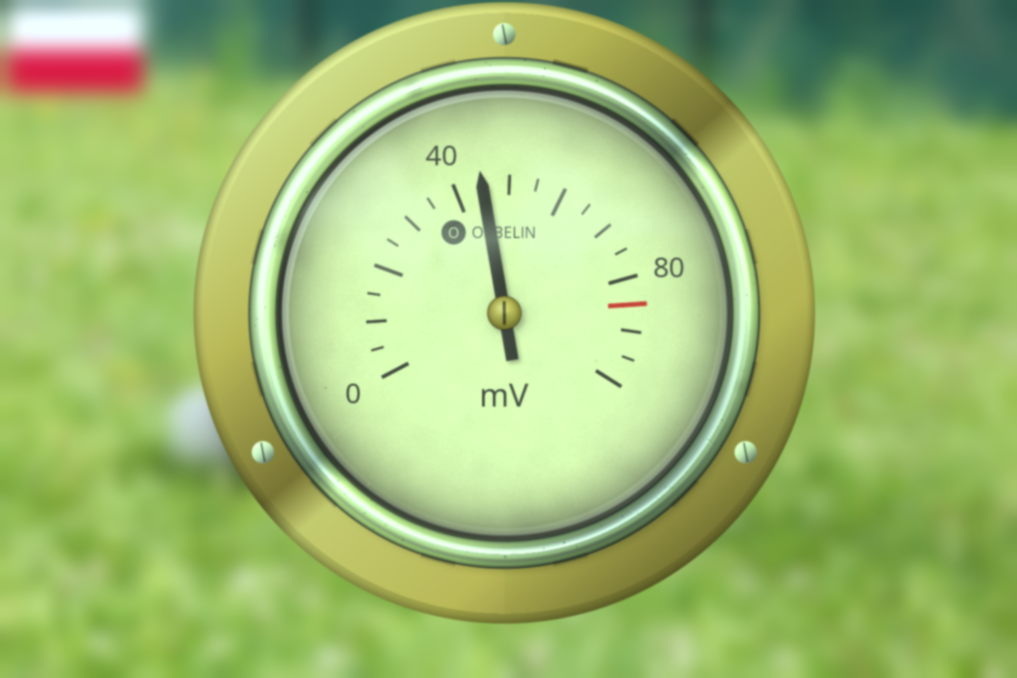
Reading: 45; mV
